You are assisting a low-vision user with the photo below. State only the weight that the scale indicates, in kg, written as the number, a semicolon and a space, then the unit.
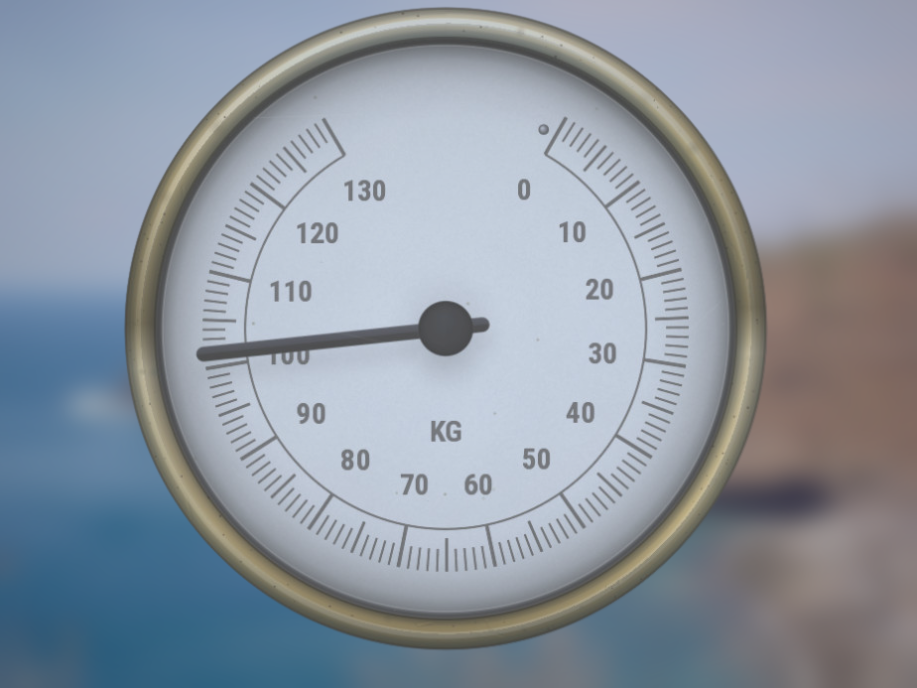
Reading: 101.5; kg
